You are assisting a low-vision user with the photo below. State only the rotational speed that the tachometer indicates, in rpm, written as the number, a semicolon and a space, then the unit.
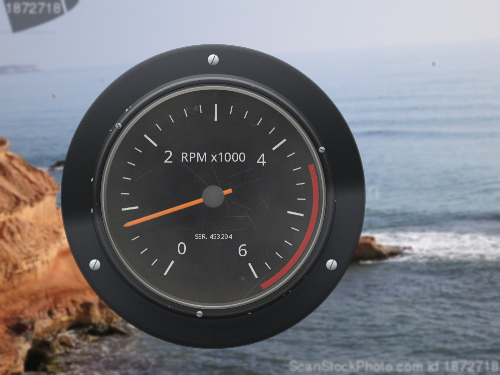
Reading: 800; rpm
